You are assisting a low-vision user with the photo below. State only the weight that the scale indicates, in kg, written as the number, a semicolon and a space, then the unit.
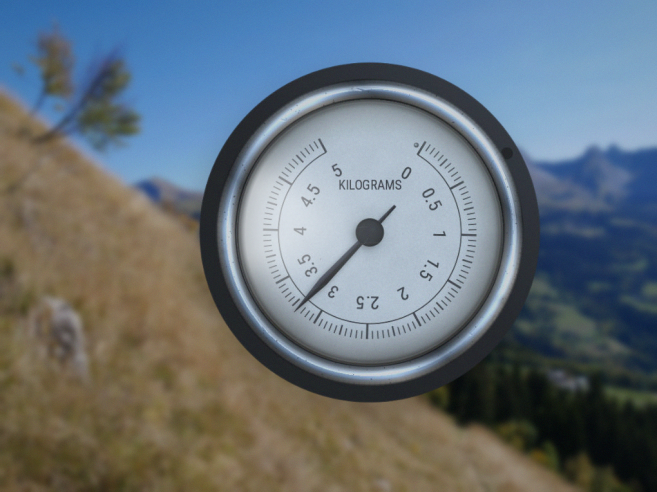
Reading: 3.2; kg
